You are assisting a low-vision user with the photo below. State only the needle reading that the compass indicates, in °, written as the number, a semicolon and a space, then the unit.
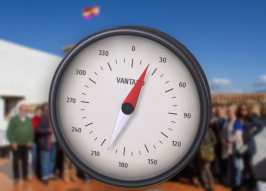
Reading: 20; °
